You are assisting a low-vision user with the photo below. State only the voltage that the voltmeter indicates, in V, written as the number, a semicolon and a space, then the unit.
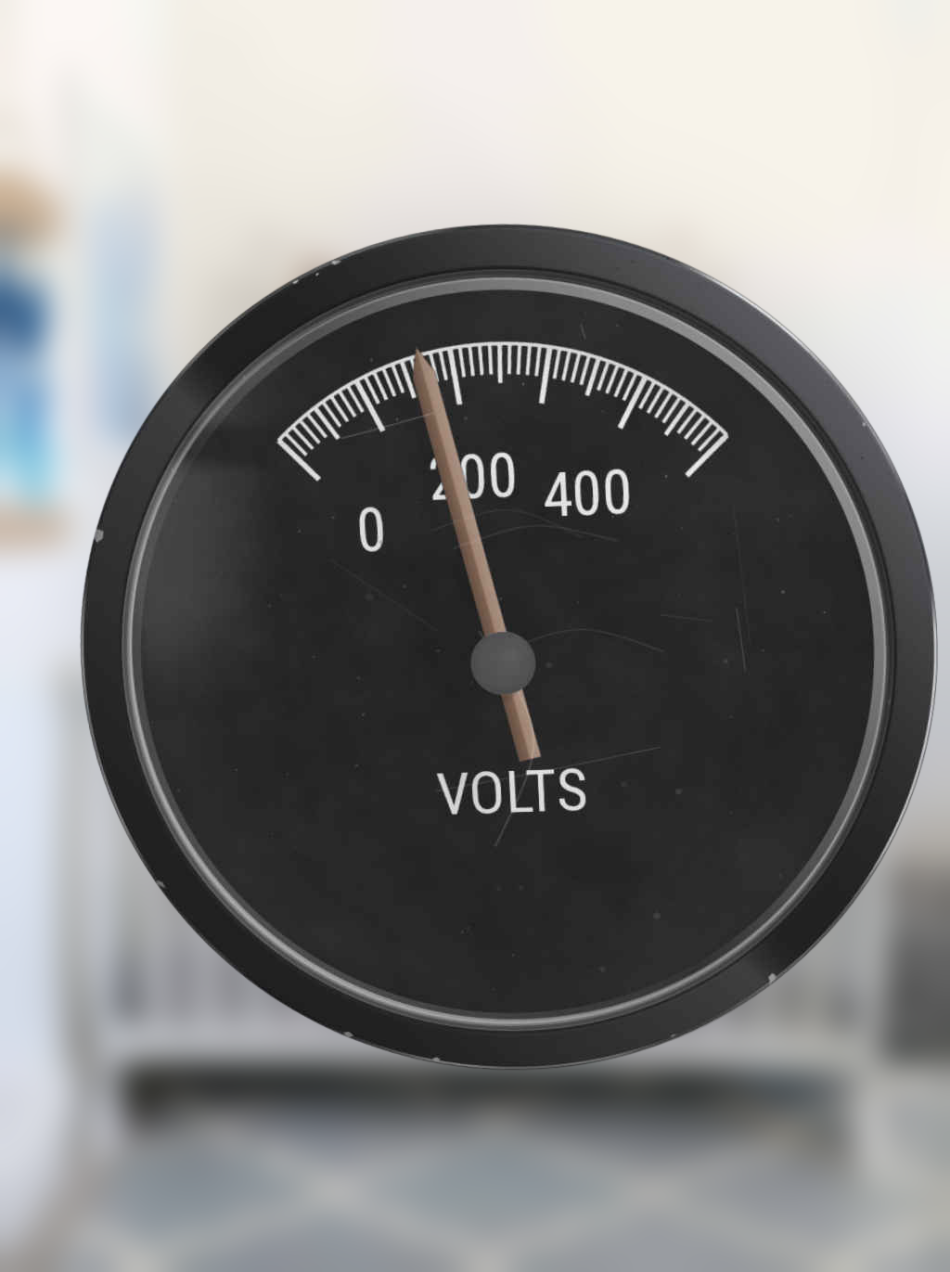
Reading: 170; V
